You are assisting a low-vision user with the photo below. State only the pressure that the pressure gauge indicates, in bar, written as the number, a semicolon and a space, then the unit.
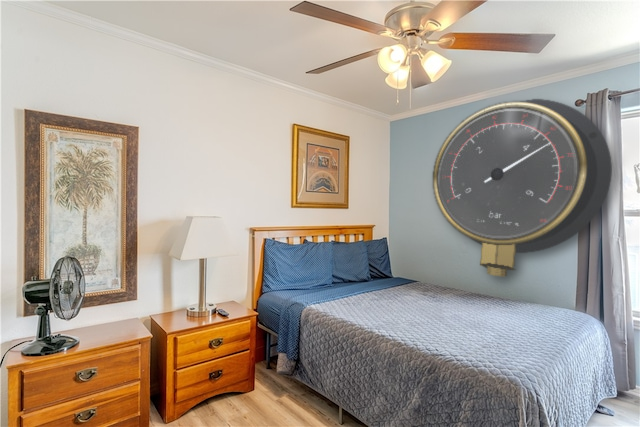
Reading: 4.4; bar
